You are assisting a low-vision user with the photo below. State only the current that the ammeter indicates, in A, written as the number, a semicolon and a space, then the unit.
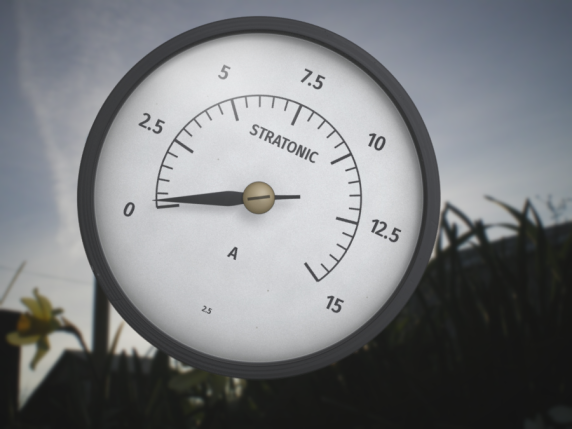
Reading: 0.25; A
